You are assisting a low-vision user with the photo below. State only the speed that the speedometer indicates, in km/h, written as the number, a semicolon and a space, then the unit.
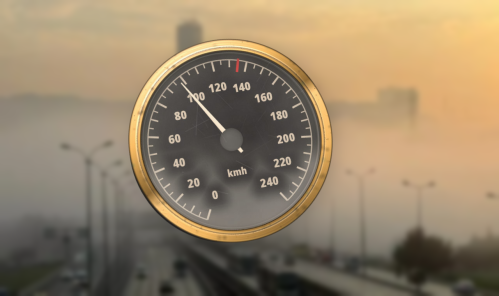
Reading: 97.5; km/h
